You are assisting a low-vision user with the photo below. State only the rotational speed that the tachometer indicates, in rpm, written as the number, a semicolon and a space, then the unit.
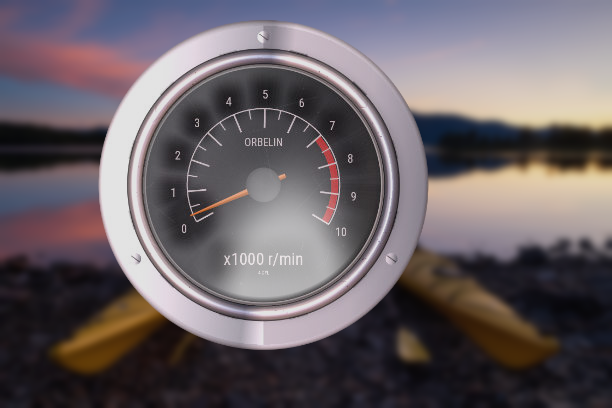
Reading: 250; rpm
